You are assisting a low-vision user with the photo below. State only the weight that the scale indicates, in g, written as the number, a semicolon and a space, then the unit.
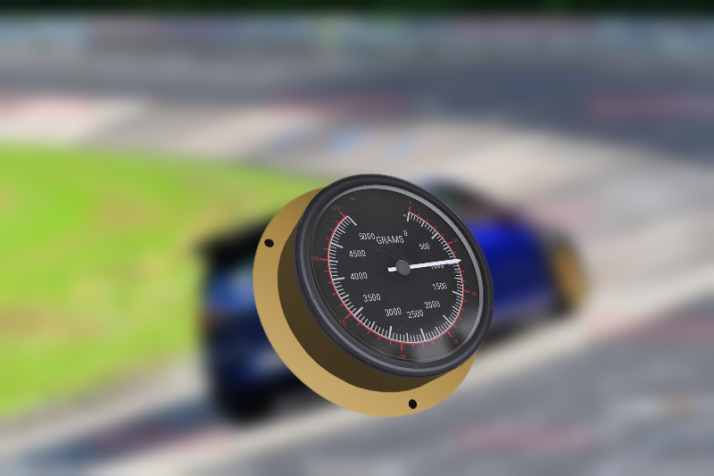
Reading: 1000; g
